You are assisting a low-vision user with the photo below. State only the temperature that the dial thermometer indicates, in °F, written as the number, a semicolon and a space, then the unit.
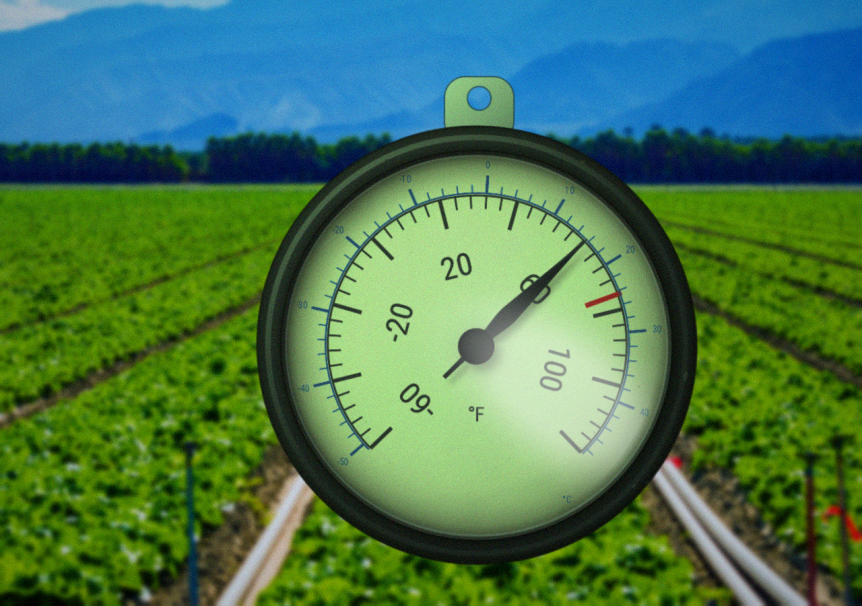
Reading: 60; °F
